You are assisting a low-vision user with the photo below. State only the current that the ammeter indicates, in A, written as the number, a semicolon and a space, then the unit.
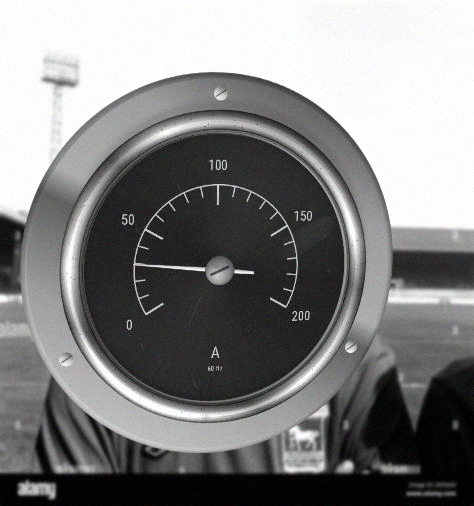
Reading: 30; A
